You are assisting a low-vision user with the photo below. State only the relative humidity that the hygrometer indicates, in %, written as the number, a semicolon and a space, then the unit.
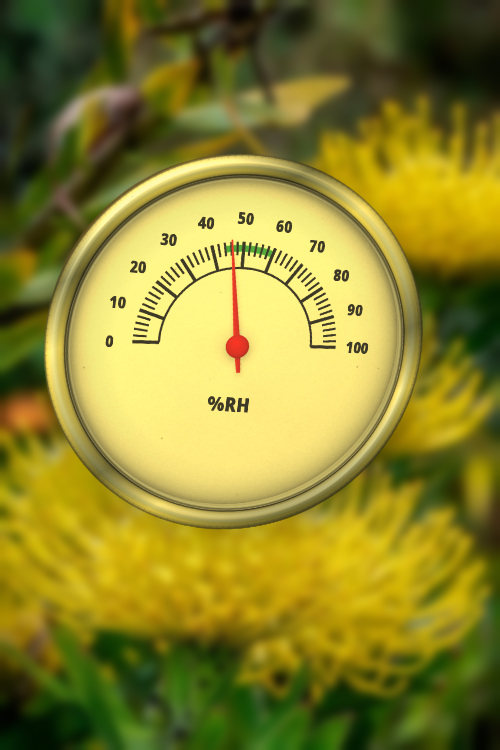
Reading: 46; %
